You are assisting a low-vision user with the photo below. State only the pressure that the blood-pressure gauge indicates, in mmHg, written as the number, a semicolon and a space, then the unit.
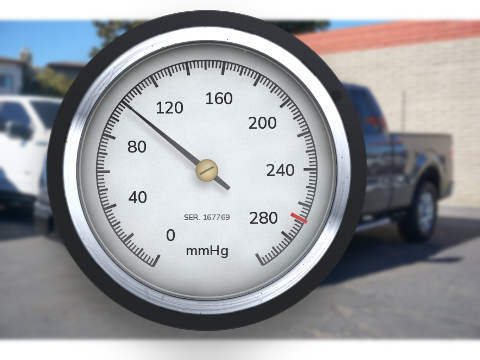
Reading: 100; mmHg
